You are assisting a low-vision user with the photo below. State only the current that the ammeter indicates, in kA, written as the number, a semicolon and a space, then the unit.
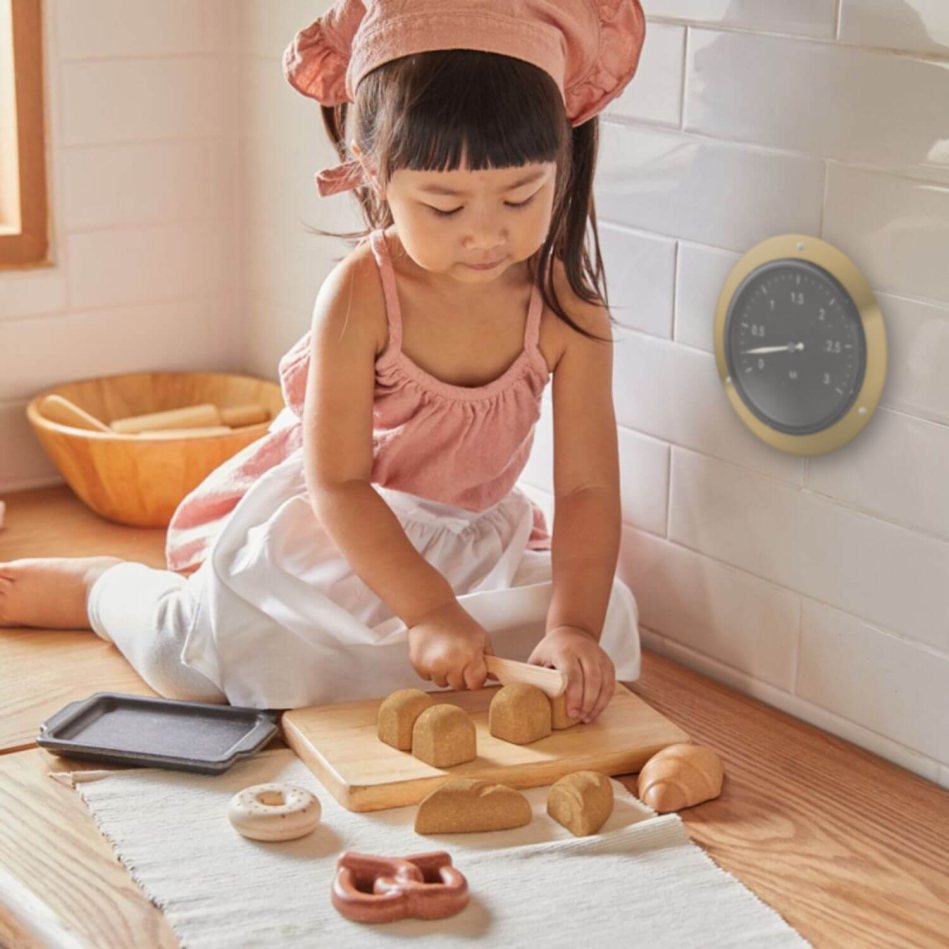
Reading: 0.2; kA
